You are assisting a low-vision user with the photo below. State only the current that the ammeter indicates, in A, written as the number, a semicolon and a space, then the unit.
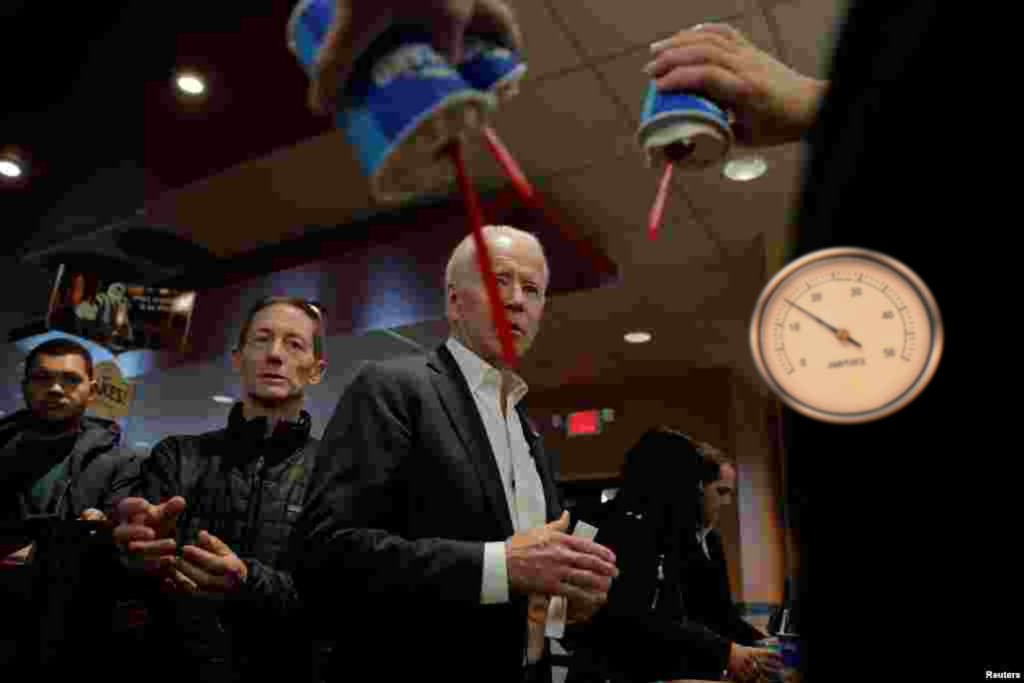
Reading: 15; A
